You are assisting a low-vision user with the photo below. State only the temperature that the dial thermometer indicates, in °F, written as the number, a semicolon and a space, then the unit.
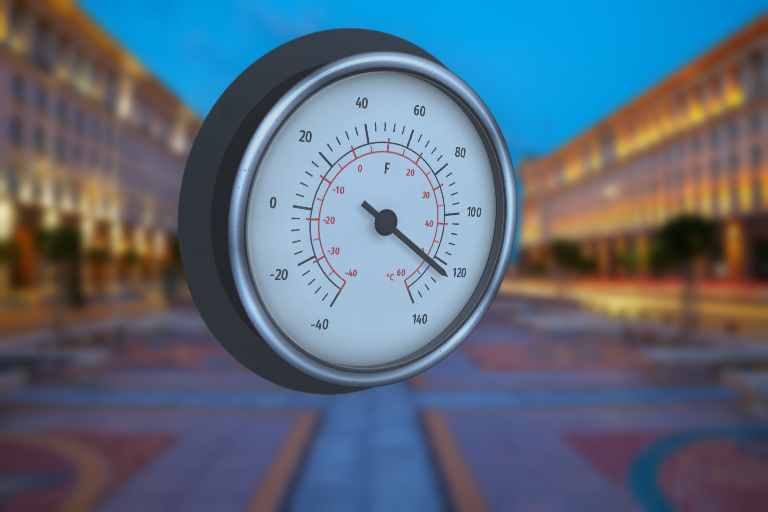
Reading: 124; °F
